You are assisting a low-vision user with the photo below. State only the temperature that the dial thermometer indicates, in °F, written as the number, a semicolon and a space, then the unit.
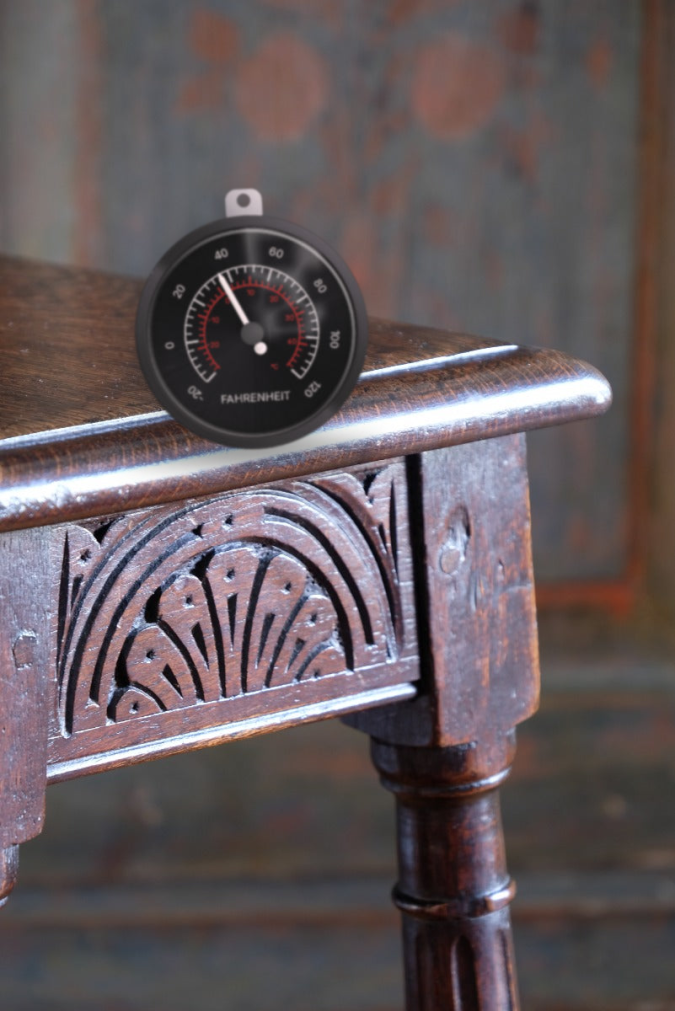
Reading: 36; °F
